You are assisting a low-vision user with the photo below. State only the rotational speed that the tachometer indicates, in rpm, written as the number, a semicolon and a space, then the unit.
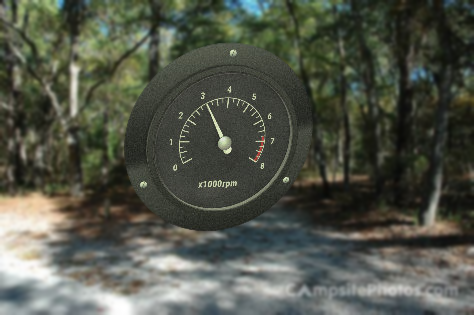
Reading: 3000; rpm
